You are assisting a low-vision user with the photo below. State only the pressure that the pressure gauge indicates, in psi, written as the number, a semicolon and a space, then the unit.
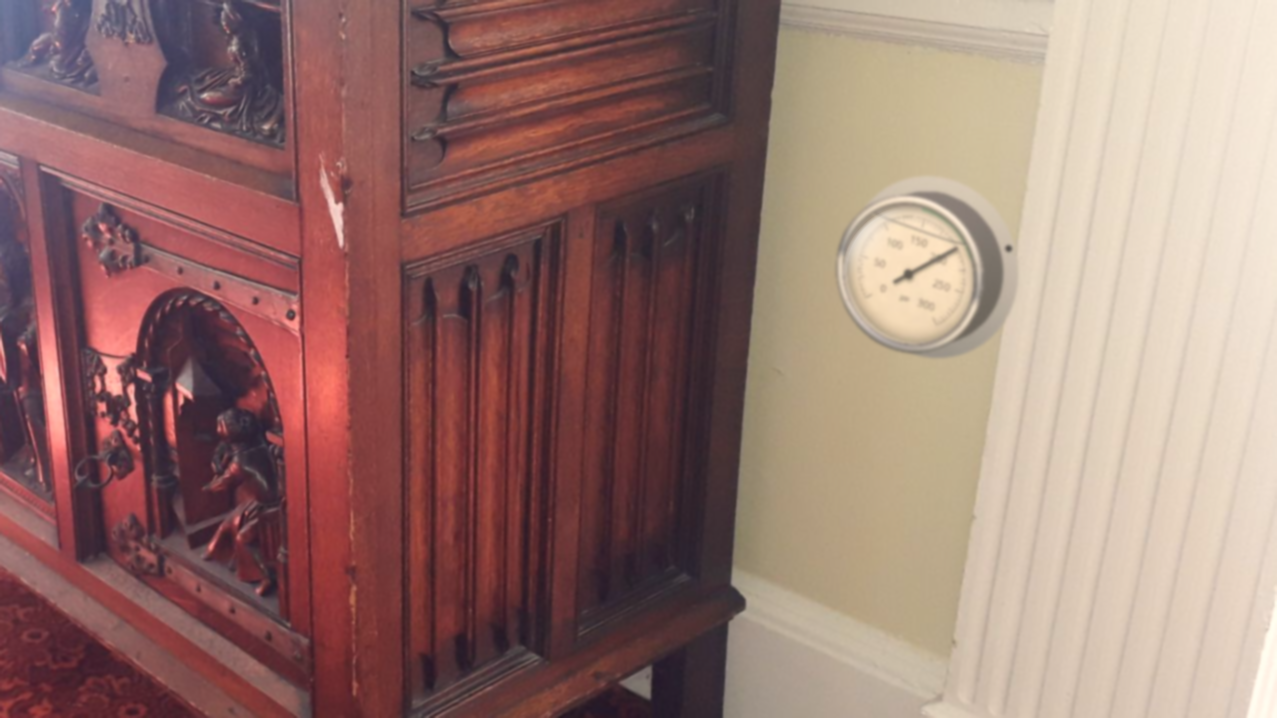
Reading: 200; psi
